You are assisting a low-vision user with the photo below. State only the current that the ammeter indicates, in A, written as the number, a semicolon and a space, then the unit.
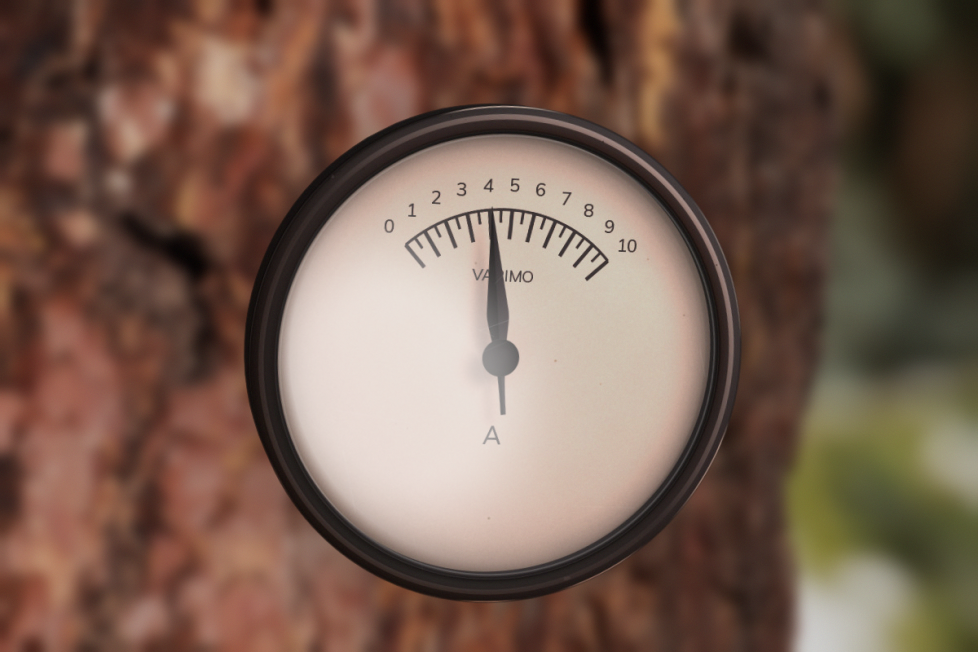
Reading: 4; A
